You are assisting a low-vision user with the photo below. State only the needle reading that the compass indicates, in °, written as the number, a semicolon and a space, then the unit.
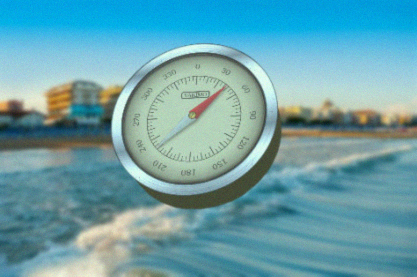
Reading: 45; °
